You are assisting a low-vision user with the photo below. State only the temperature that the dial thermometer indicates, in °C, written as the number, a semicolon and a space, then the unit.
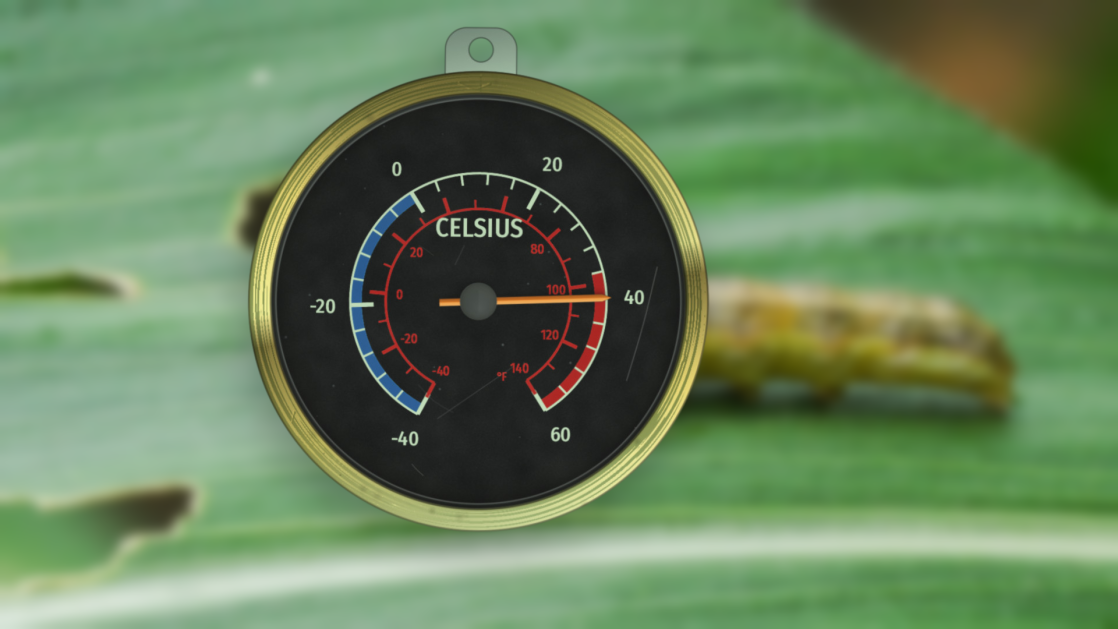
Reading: 40; °C
